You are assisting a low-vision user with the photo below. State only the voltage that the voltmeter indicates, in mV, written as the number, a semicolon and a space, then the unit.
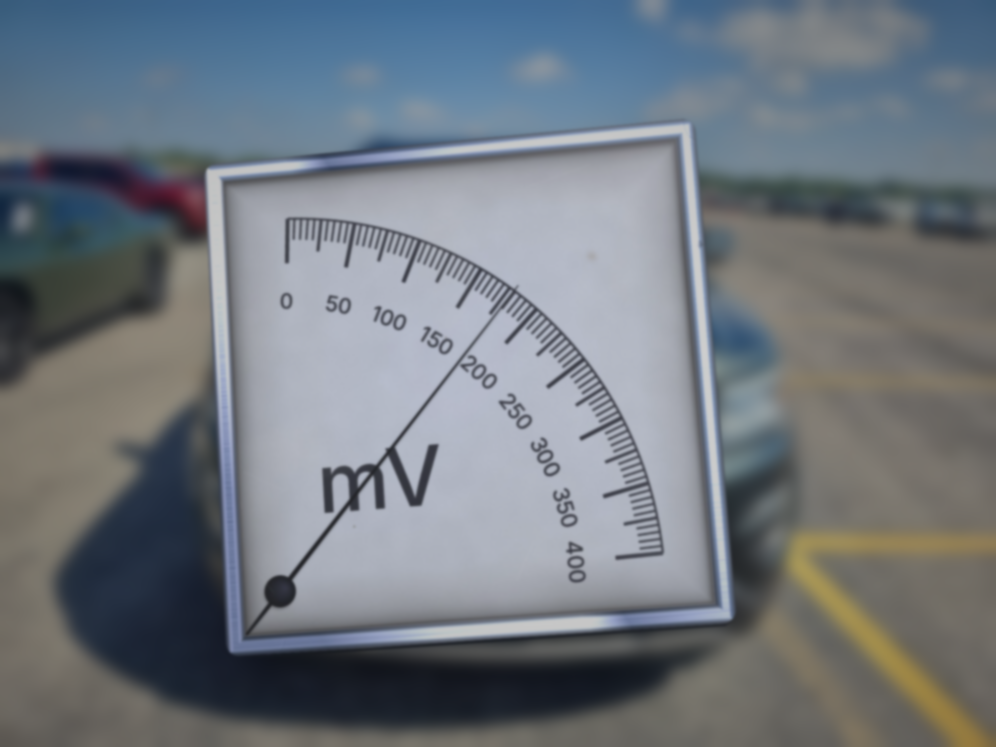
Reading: 180; mV
